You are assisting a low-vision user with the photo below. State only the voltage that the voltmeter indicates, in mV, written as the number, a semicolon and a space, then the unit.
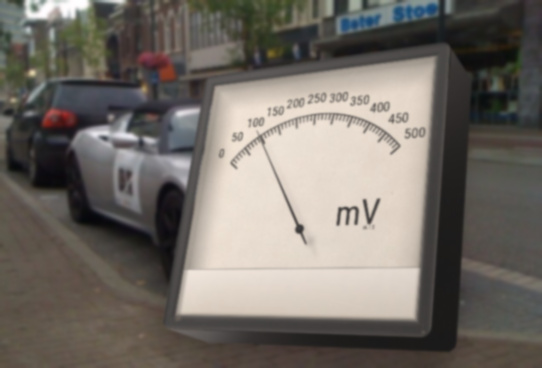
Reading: 100; mV
